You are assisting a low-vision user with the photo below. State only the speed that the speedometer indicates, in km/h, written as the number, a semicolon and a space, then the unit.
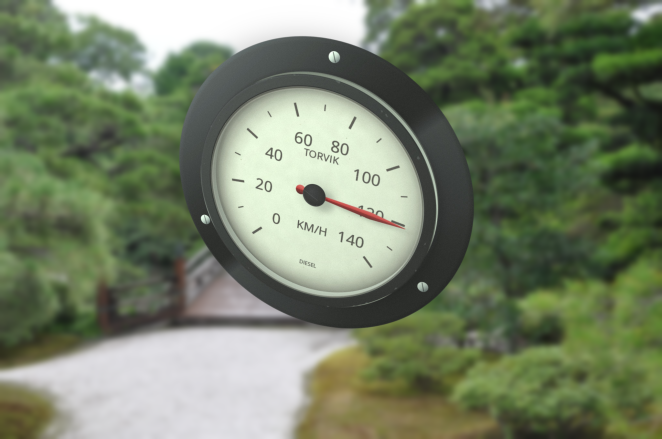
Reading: 120; km/h
